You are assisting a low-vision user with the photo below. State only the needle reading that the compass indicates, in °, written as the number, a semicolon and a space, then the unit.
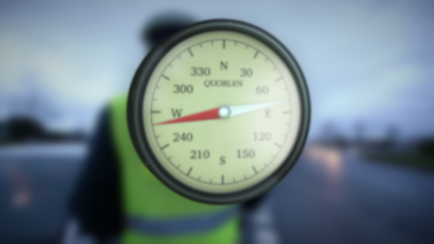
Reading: 260; °
